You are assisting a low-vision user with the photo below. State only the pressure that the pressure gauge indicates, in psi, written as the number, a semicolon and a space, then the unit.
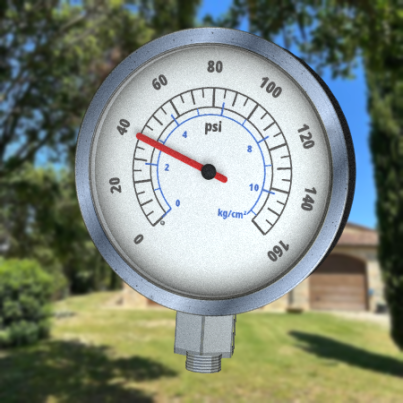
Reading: 40; psi
